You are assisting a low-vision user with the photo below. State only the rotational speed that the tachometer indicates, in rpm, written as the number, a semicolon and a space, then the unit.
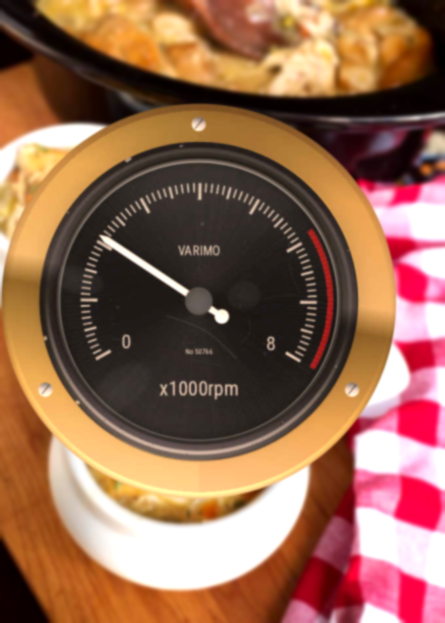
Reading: 2100; rpm
